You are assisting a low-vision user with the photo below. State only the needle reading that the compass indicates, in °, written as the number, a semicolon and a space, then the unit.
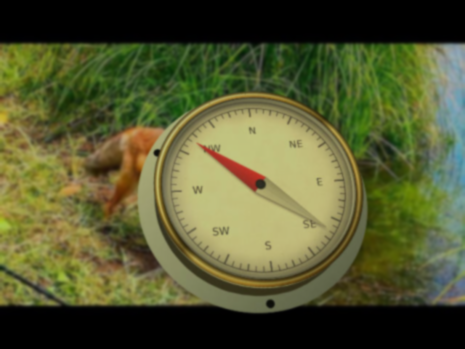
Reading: 310; °
